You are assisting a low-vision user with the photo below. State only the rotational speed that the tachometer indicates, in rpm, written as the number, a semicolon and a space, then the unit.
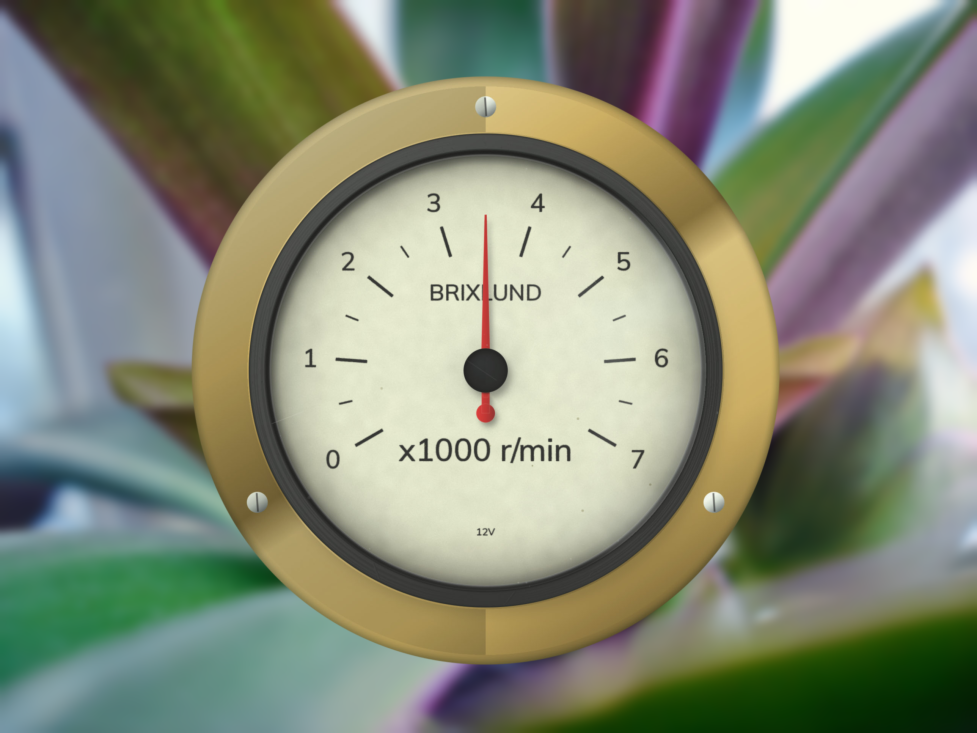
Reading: 3500; rpm
